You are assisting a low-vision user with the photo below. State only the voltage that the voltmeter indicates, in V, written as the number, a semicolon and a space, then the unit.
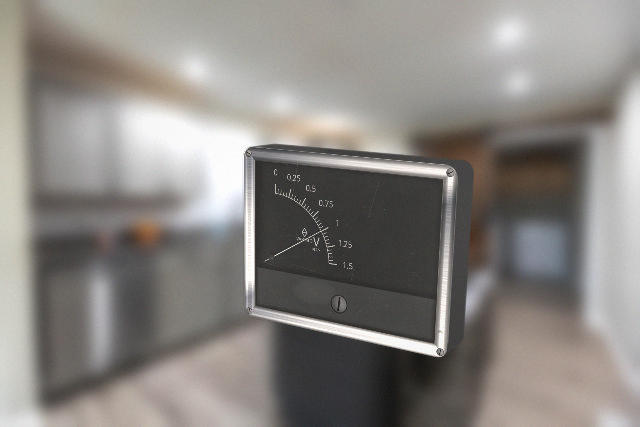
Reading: 1; V
